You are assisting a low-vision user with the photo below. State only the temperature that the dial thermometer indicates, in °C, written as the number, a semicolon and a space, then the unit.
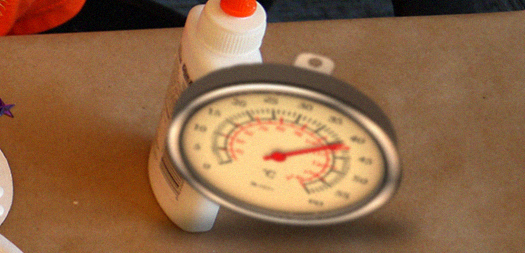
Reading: 40; °C
